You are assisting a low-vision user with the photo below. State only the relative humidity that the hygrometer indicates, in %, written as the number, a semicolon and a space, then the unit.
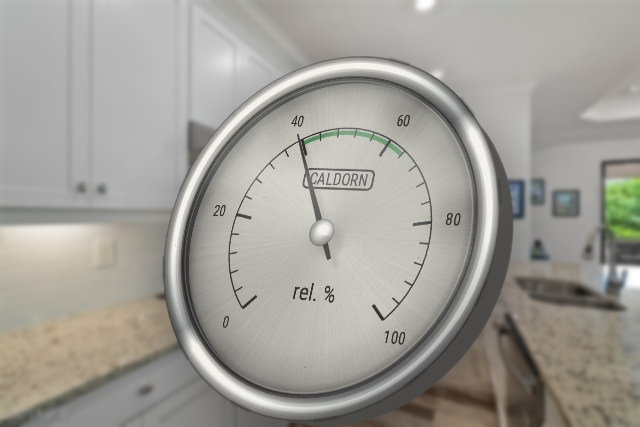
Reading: 40; %
